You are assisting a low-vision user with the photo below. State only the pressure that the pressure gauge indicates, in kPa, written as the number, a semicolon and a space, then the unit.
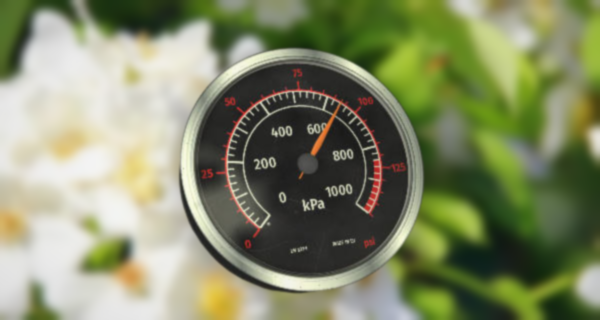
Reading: 640; kPa
